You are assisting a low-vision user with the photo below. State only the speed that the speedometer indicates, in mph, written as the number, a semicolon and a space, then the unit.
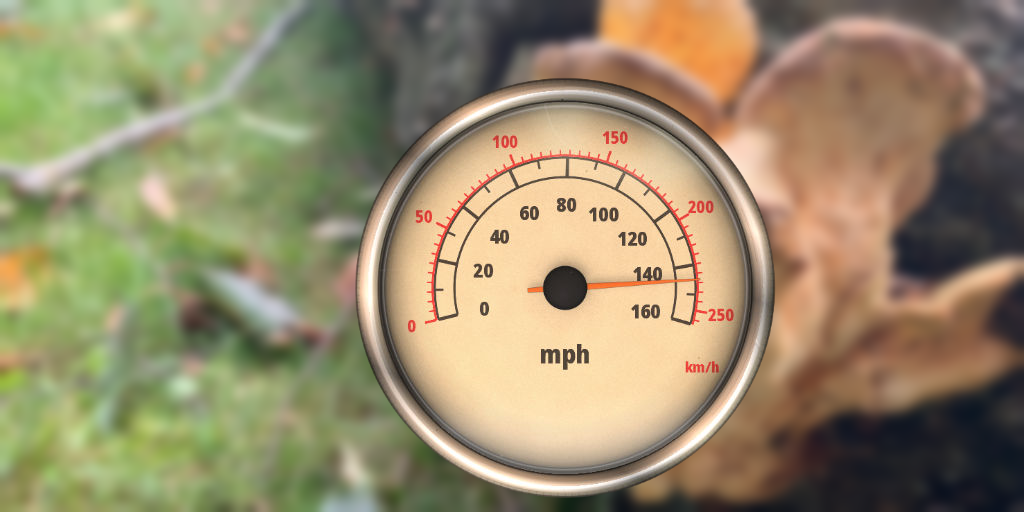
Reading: 145; mph
